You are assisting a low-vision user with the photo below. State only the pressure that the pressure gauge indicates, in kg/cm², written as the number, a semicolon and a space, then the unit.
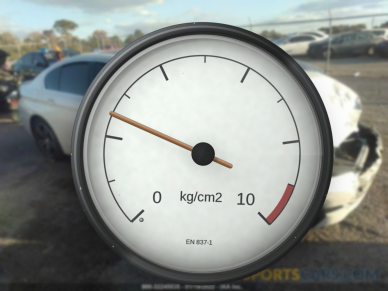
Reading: 2.5; kg/cm²
